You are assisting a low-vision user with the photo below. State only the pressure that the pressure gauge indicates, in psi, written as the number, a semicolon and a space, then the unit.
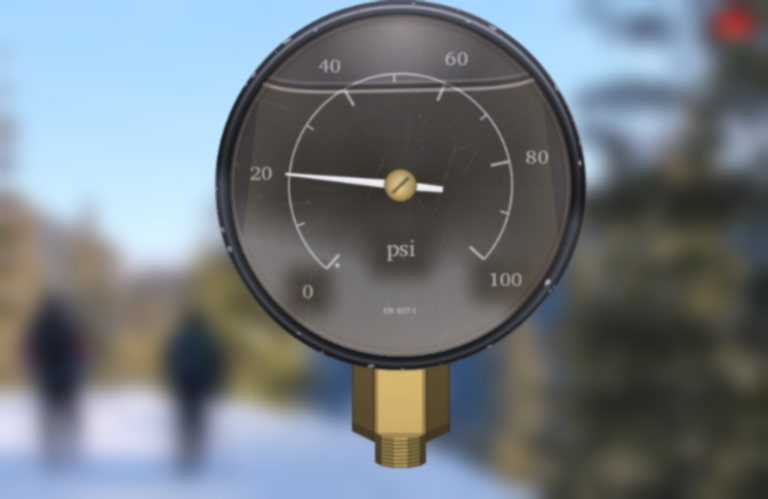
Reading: 20; psi
